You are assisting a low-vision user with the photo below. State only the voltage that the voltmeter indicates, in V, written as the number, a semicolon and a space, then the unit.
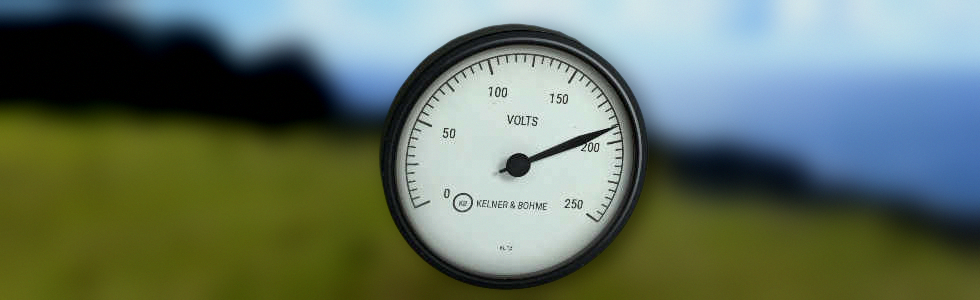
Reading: 190; V
